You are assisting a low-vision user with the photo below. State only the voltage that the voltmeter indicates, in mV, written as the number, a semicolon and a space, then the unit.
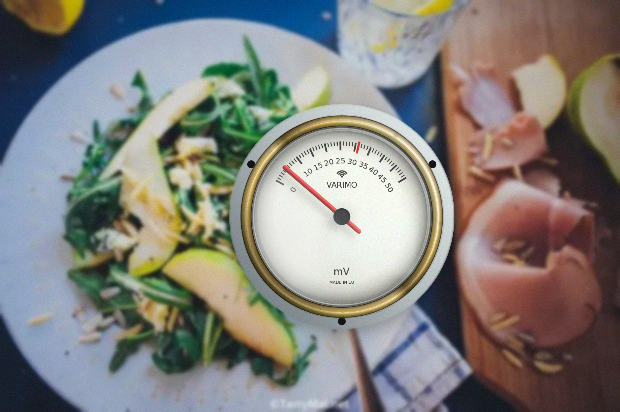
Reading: 5; mV
